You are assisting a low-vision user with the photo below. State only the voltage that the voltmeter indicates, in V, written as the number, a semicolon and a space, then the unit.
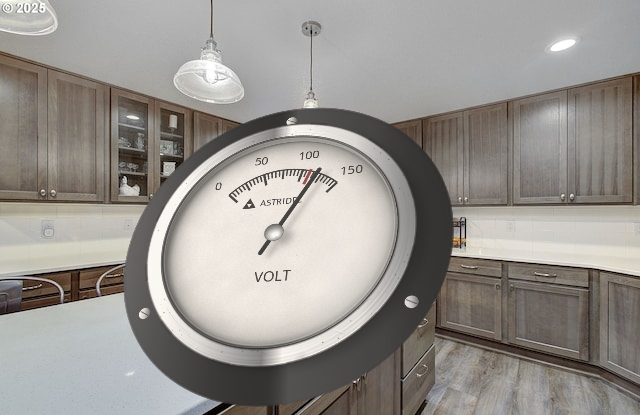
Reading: 125; V
